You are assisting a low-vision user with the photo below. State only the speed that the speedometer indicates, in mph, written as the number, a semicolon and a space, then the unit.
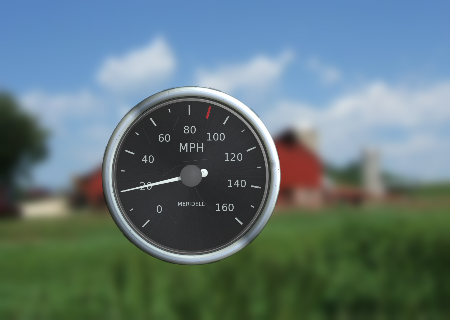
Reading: 20; mph
